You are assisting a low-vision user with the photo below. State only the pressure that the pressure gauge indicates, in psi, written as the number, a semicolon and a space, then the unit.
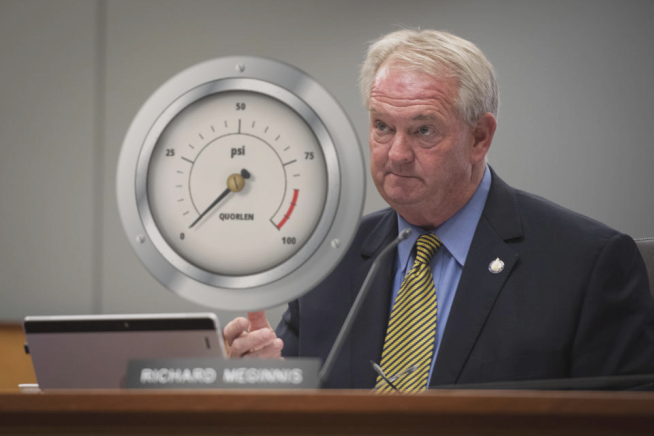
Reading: 0; psi
